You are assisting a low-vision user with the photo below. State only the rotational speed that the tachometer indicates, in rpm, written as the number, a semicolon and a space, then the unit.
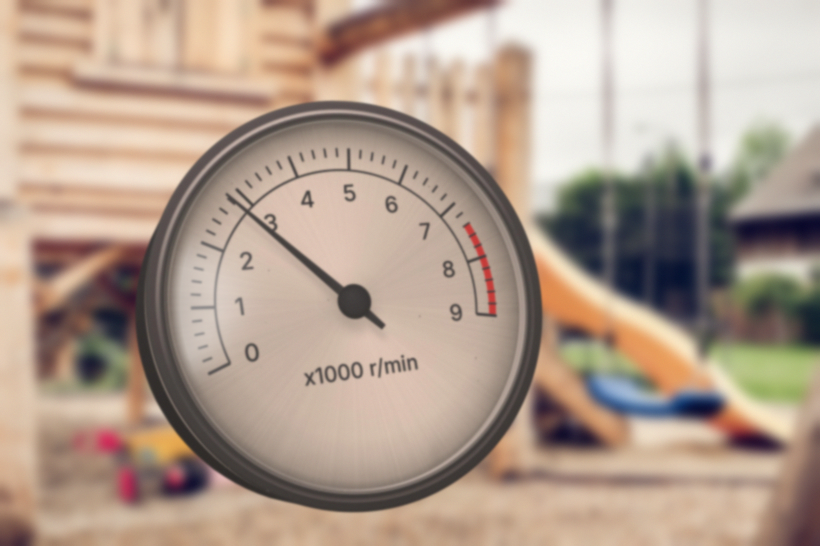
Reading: 2800; rpm
